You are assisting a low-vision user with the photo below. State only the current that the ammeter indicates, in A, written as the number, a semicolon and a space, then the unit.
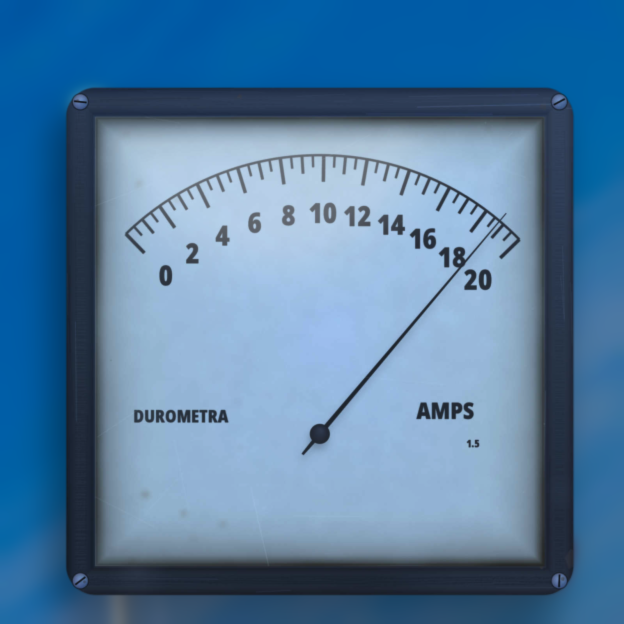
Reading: 18.75; A
